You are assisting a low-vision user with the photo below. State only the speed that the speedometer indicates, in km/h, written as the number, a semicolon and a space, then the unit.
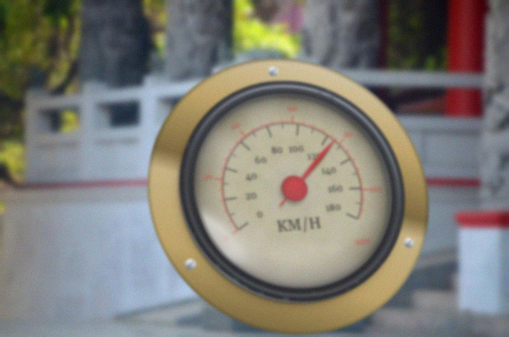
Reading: 125; km/h
